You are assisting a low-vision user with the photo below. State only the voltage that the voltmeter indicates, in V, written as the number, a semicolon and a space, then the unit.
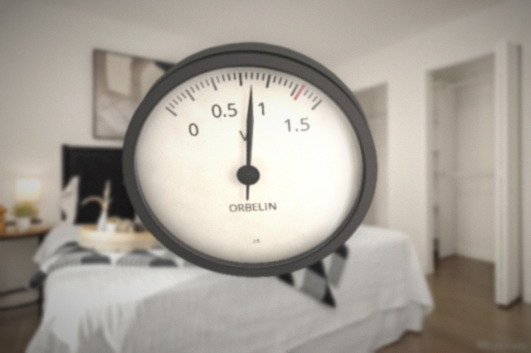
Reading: 0.85; V
